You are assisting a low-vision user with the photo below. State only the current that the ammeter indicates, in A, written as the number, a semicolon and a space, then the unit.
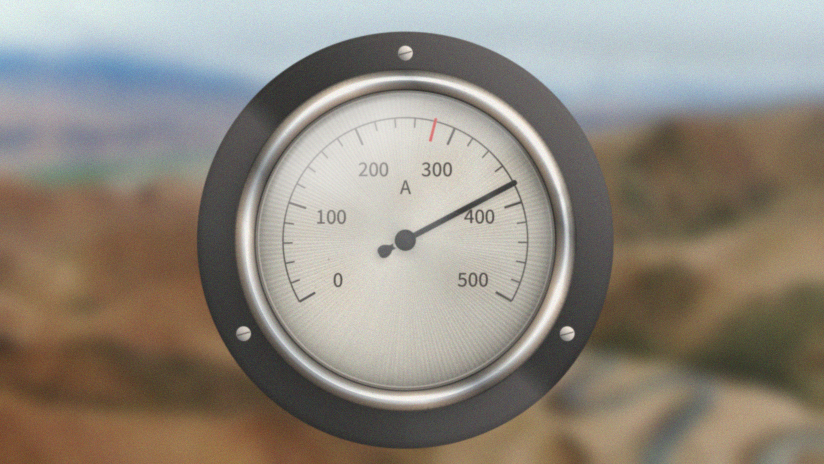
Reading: 380; A
